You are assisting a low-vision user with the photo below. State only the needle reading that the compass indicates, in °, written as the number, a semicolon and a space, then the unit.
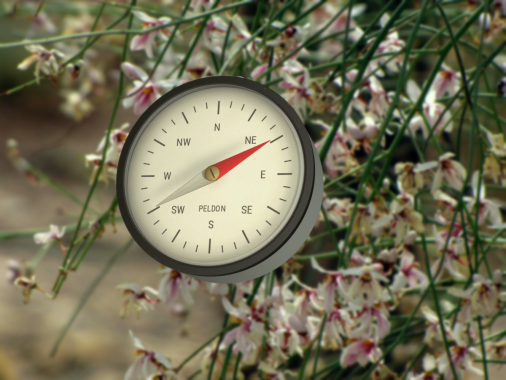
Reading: 60; °
